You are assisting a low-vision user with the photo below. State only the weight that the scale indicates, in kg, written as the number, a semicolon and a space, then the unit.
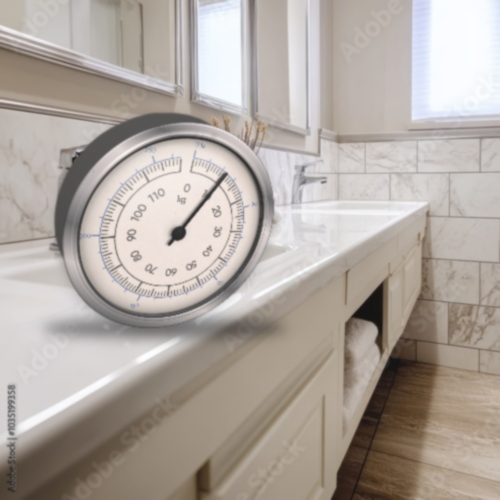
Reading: 10; kg
